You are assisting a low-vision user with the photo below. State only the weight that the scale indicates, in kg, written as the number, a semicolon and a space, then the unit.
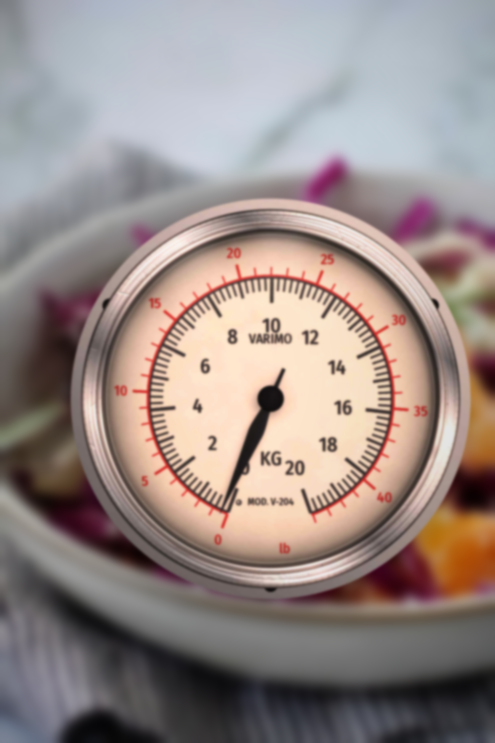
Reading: 0.2; kg
